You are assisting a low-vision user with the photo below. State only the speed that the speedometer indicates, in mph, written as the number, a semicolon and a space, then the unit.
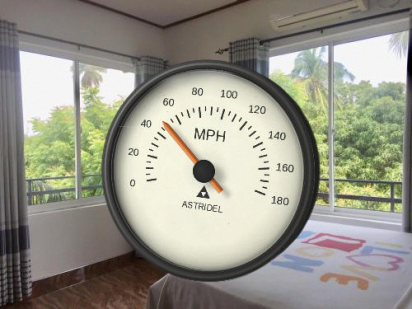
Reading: 50; mph
